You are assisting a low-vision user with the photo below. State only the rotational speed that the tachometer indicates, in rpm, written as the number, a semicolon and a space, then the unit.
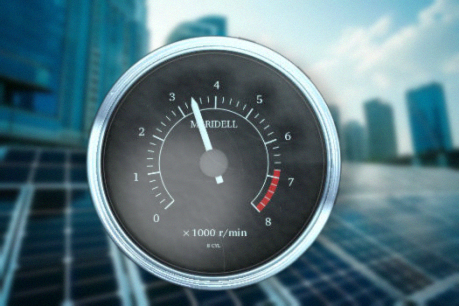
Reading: 3400; rpm
